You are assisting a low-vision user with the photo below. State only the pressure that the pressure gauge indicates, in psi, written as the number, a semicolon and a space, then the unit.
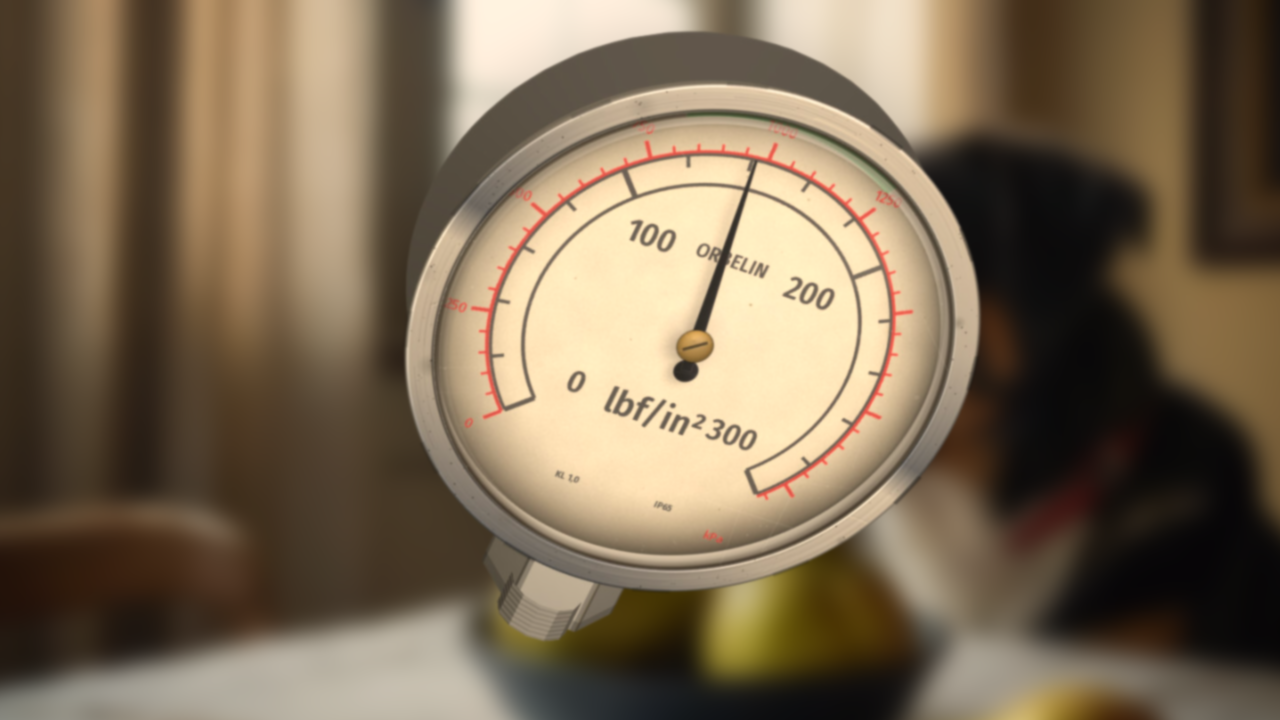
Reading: 140; psi
